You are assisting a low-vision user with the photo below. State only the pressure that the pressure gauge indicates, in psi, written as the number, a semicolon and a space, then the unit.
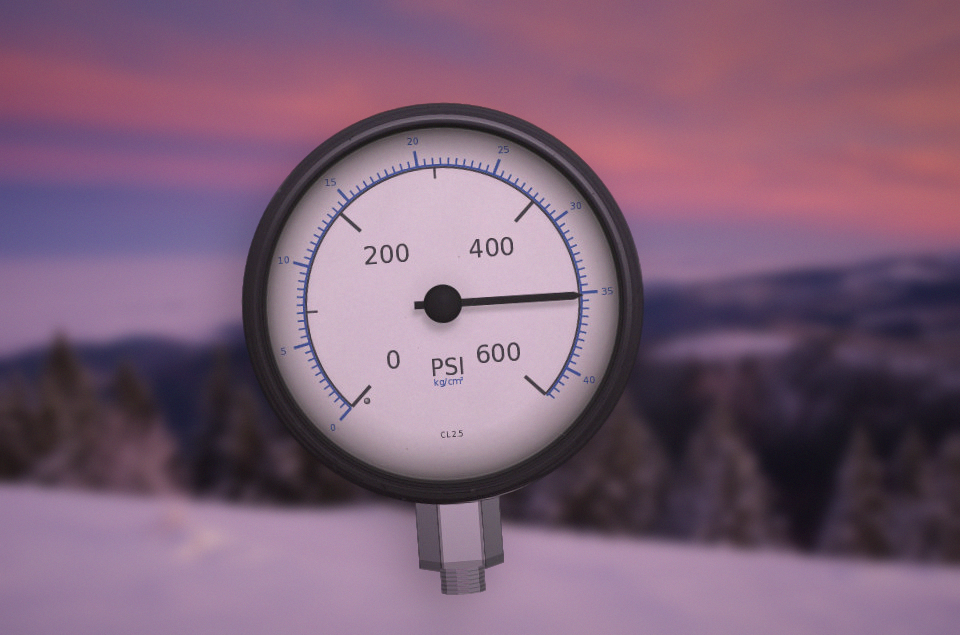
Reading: 500; psi
